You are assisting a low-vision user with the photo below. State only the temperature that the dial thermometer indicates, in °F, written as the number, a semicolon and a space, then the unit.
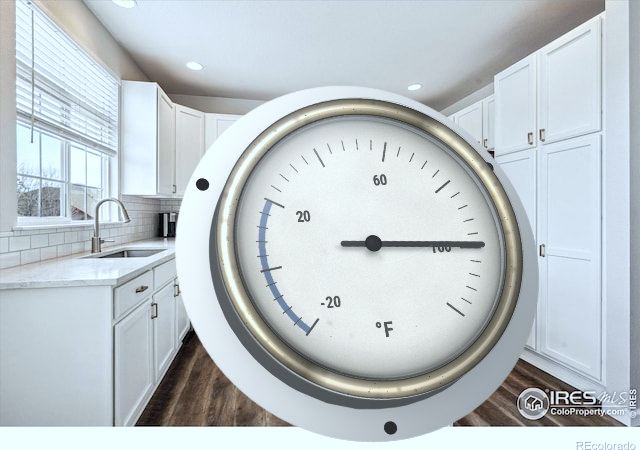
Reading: 100; °F
